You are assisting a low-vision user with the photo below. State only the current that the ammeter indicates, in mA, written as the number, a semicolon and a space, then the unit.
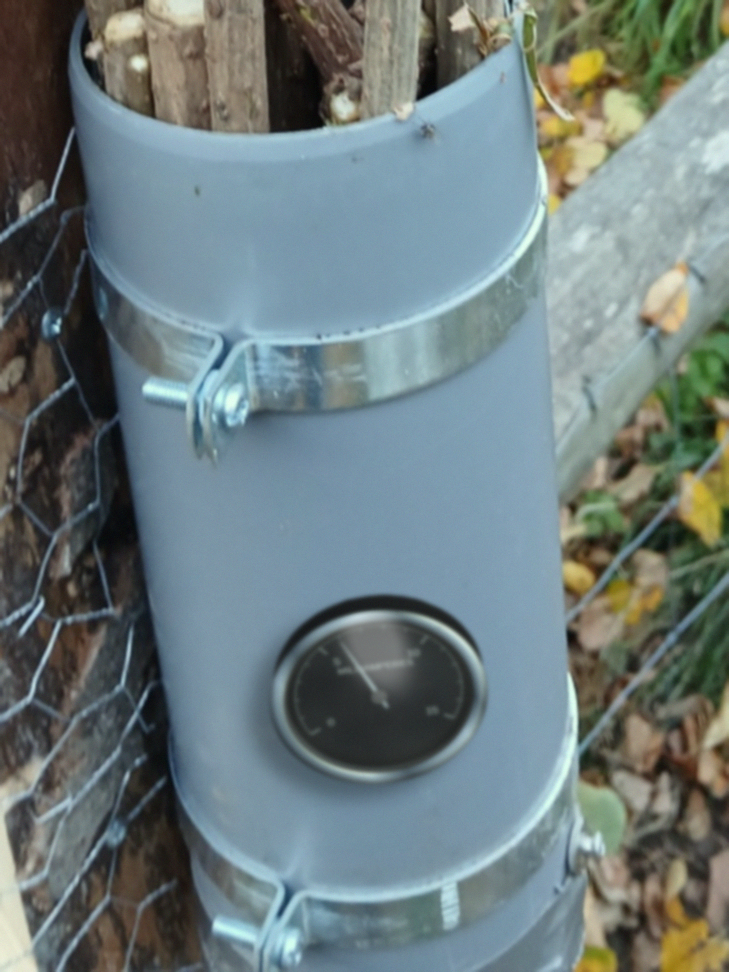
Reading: 6; mA
